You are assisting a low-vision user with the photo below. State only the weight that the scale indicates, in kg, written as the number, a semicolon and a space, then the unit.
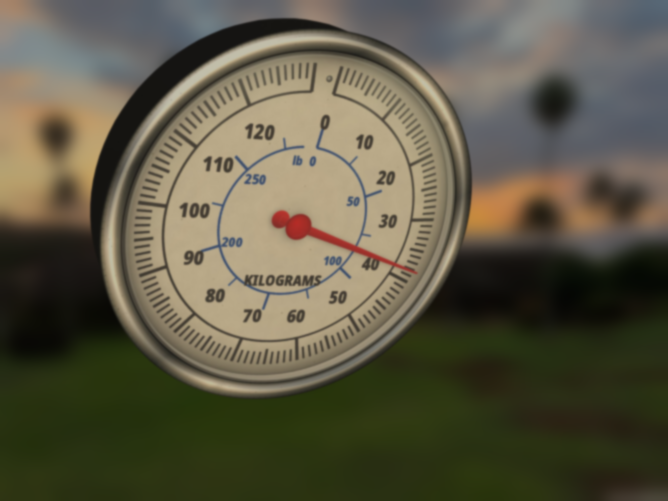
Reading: 38; kg
